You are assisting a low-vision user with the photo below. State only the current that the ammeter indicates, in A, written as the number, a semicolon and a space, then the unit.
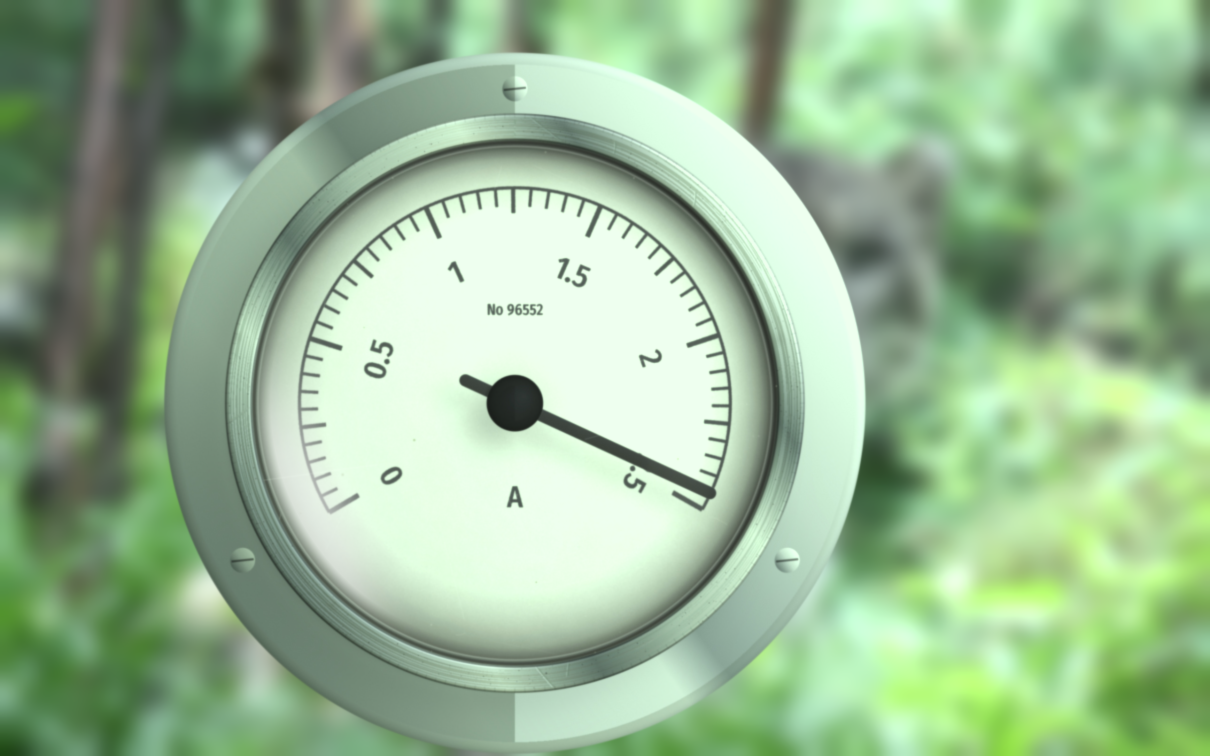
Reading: 2.45; A
